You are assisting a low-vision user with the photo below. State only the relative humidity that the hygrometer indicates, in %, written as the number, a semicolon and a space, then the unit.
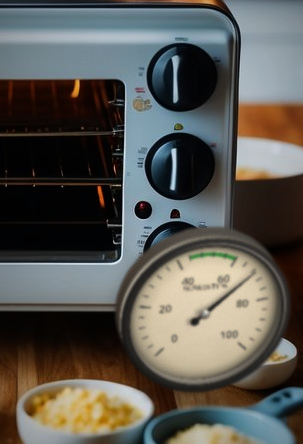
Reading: 68; %
